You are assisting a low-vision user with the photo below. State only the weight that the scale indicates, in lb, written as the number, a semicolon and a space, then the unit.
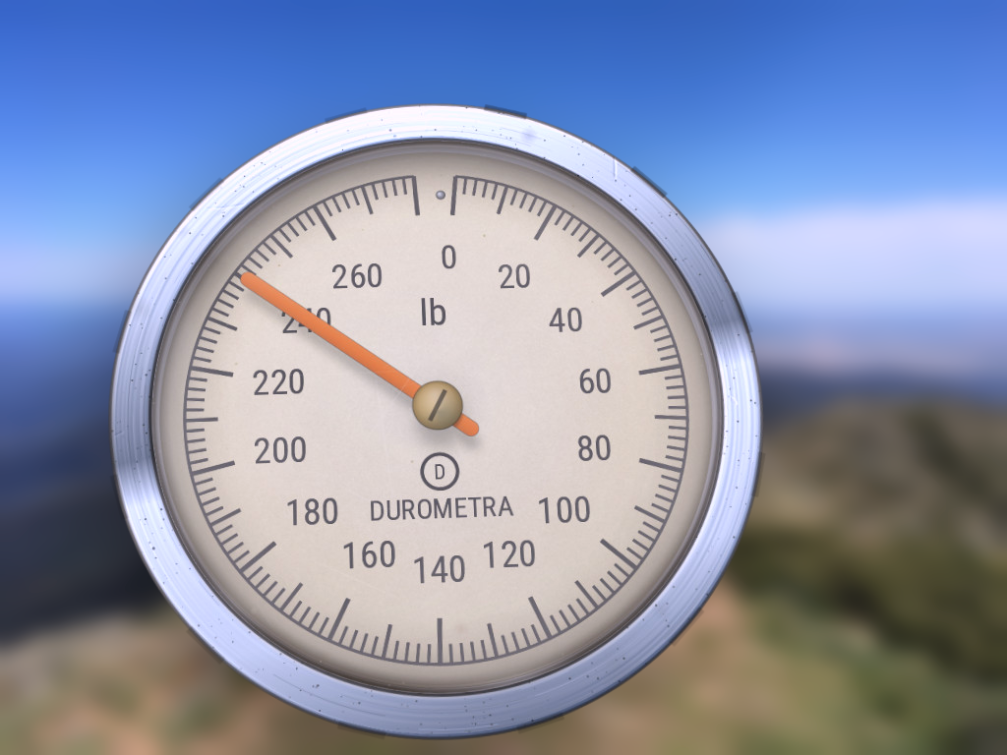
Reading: 240; lb
